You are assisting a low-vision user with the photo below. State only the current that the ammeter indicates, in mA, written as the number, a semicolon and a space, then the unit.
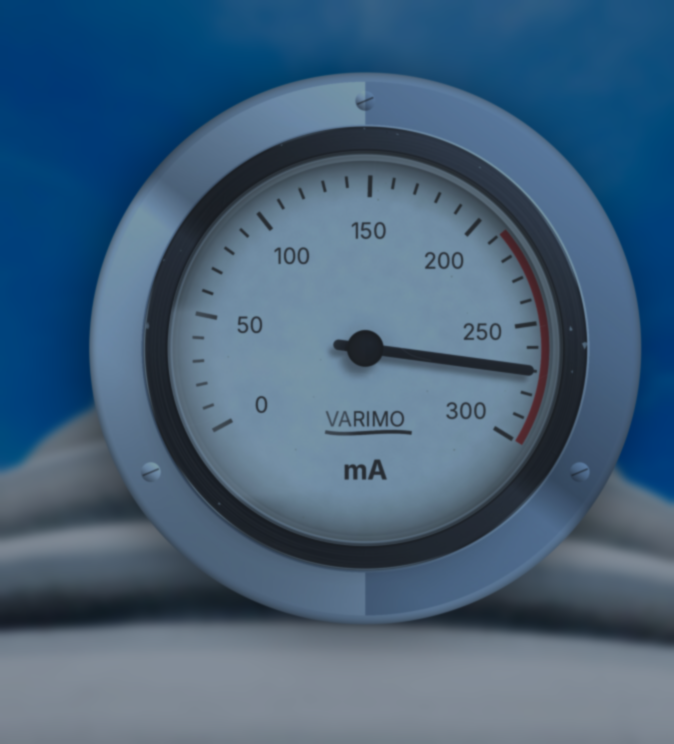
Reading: 270; mA
